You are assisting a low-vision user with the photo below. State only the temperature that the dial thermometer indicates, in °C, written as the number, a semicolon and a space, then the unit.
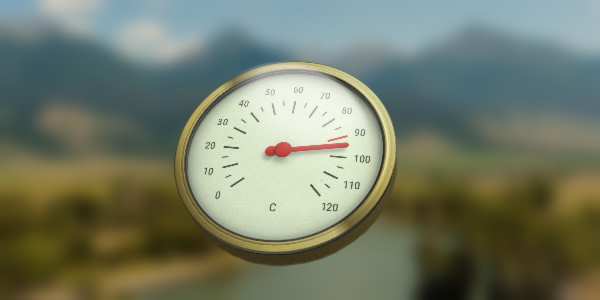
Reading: 95; °C
